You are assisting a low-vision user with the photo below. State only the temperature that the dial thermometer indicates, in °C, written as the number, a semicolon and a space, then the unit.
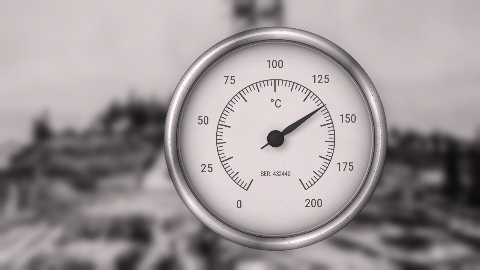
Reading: 137.5; °C
